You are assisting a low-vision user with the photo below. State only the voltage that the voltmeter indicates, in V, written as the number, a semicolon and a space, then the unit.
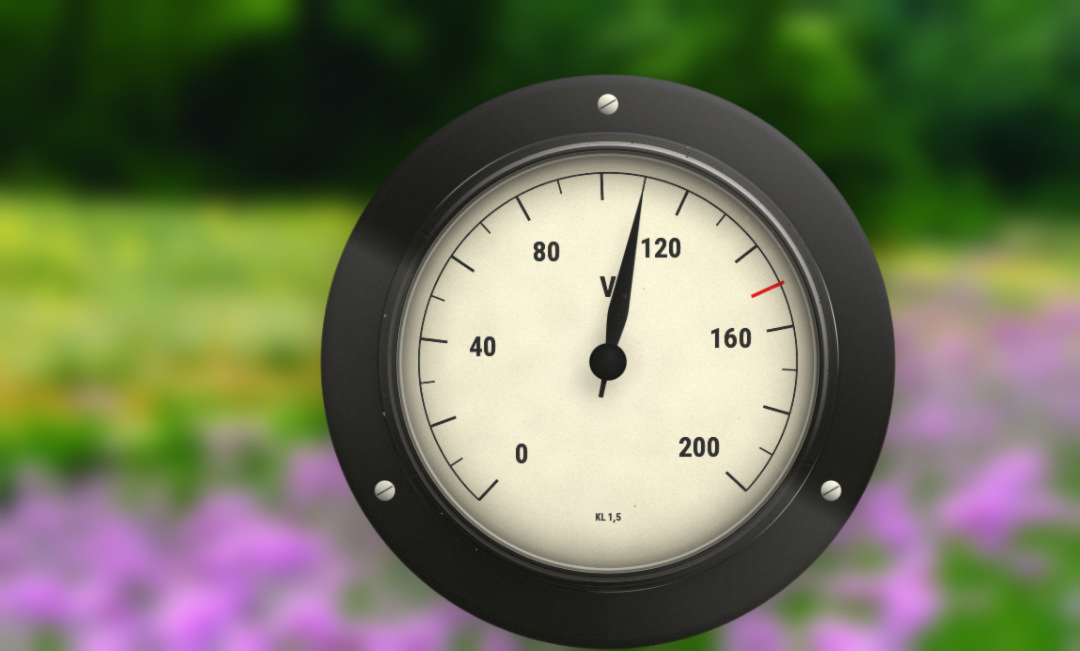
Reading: 110; V
